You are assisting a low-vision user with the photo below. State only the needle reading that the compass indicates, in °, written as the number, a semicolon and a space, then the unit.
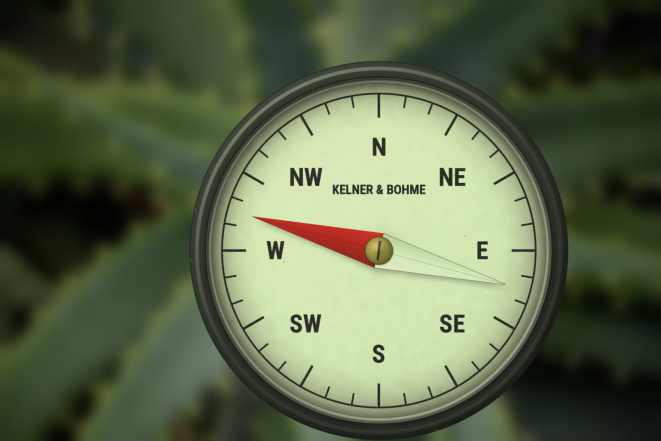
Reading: 285; °
